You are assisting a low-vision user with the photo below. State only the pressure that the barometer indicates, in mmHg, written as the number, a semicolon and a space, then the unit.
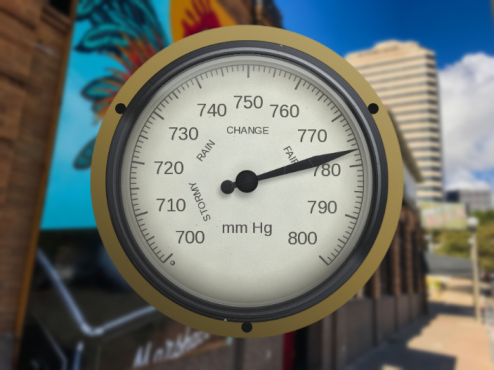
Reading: 777; mmHg
